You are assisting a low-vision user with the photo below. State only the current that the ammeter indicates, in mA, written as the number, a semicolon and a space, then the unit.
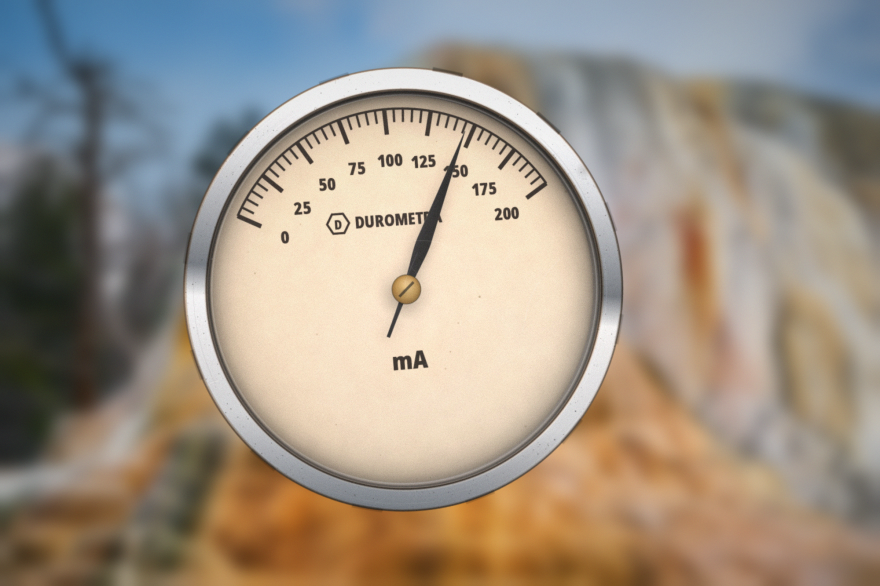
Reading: 145; mA
